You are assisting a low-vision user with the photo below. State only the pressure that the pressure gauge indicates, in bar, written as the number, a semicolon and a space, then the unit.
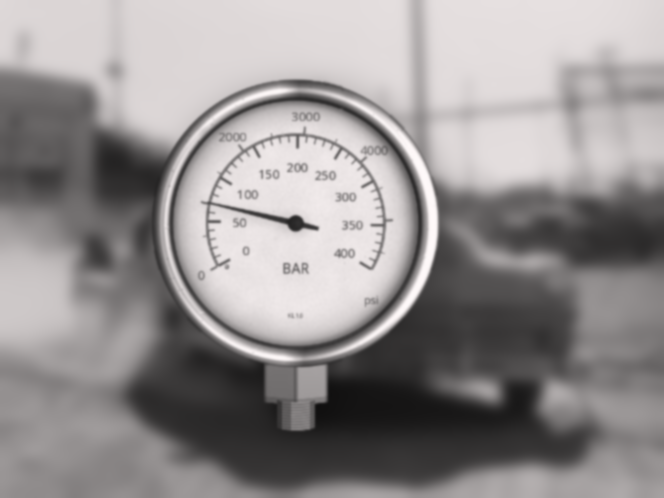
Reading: 70; bar
